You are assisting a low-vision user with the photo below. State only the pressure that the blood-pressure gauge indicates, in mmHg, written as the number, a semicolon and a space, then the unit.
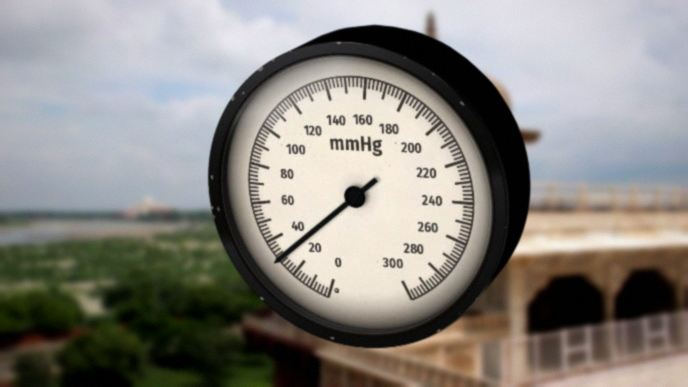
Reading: 30; mmHg
